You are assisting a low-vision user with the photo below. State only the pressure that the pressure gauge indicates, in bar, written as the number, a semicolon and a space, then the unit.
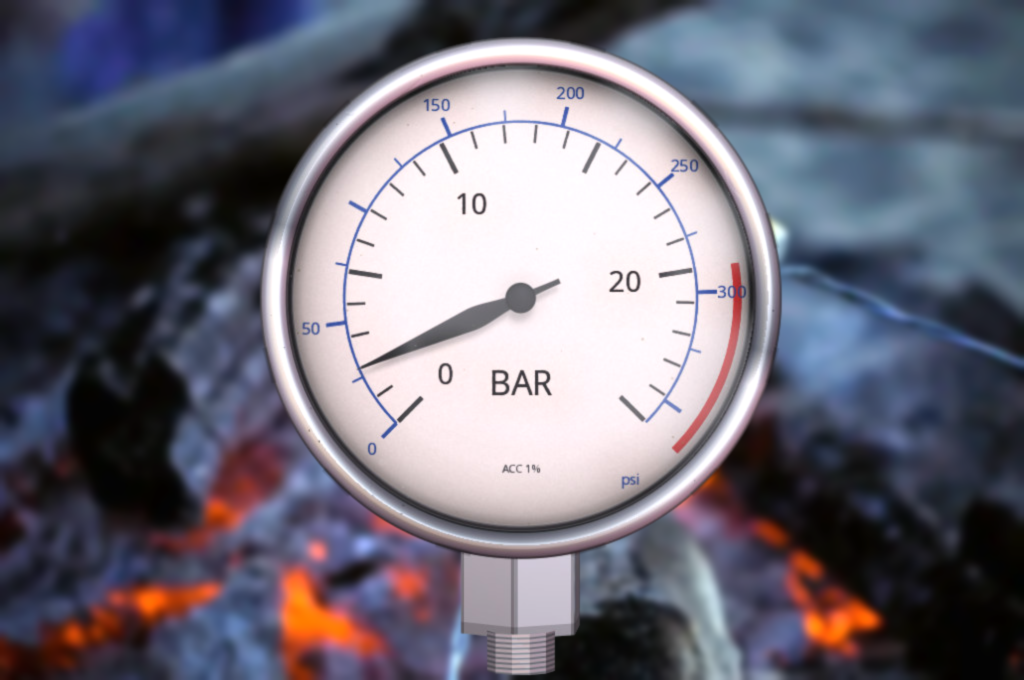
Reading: 2; bar
